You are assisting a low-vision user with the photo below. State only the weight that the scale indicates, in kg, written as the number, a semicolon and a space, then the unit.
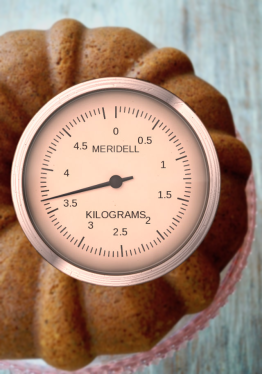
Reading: 3.65; kg
